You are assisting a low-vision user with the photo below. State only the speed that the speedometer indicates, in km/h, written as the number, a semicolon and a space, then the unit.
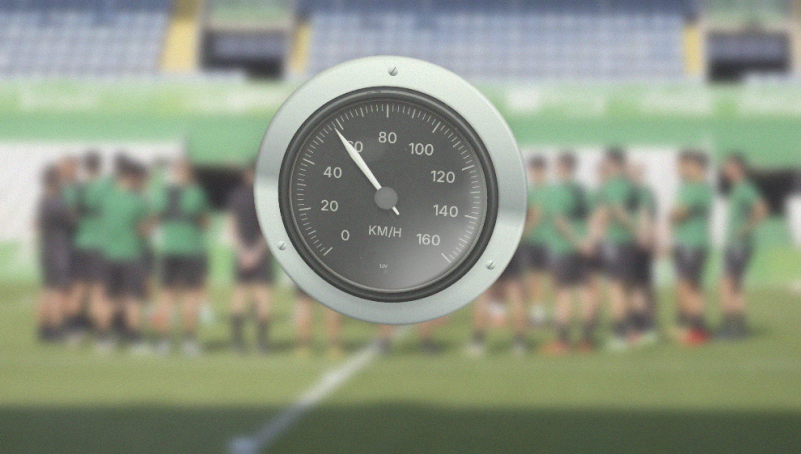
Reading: 58; km/h
